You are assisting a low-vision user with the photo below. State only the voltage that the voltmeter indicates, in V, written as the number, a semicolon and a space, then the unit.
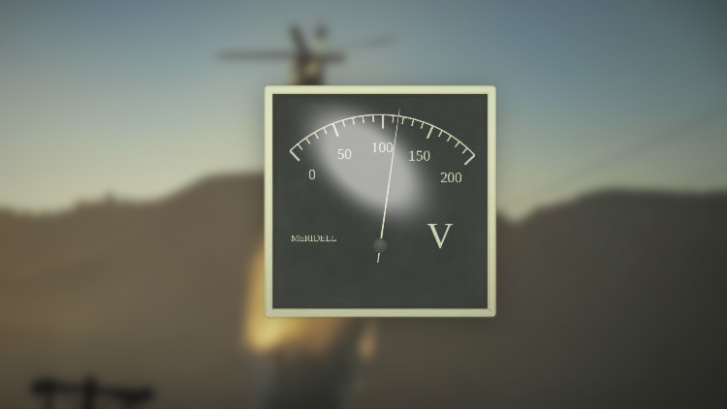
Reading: 115; V
